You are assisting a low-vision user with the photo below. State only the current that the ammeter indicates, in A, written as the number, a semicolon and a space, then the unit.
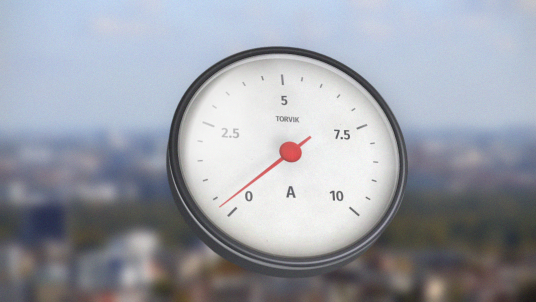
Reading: 0.25; A
